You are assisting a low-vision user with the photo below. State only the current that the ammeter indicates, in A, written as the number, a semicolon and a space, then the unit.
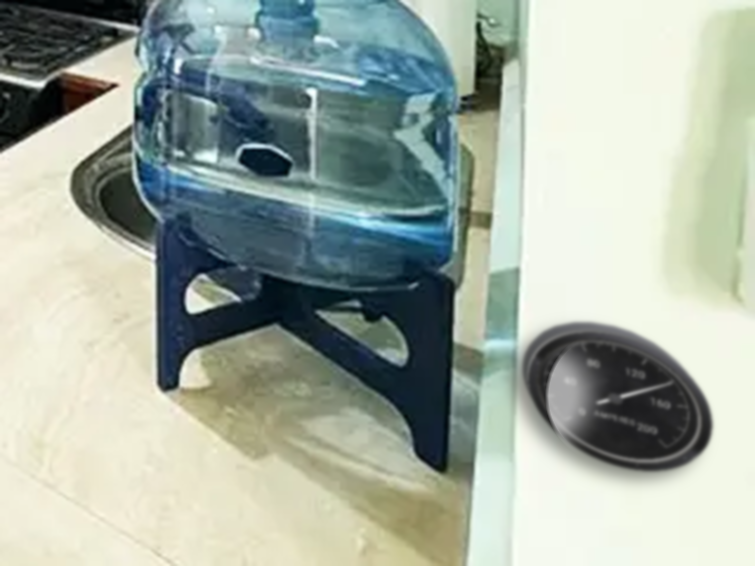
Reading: 140; A
